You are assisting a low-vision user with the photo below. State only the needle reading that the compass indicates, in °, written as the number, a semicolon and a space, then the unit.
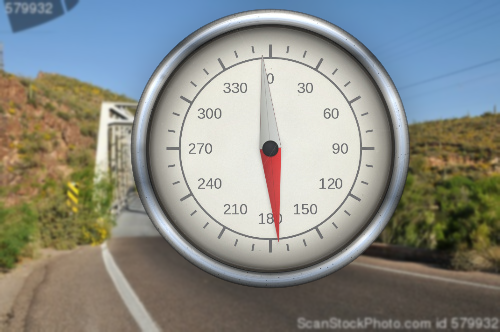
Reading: 175; °
